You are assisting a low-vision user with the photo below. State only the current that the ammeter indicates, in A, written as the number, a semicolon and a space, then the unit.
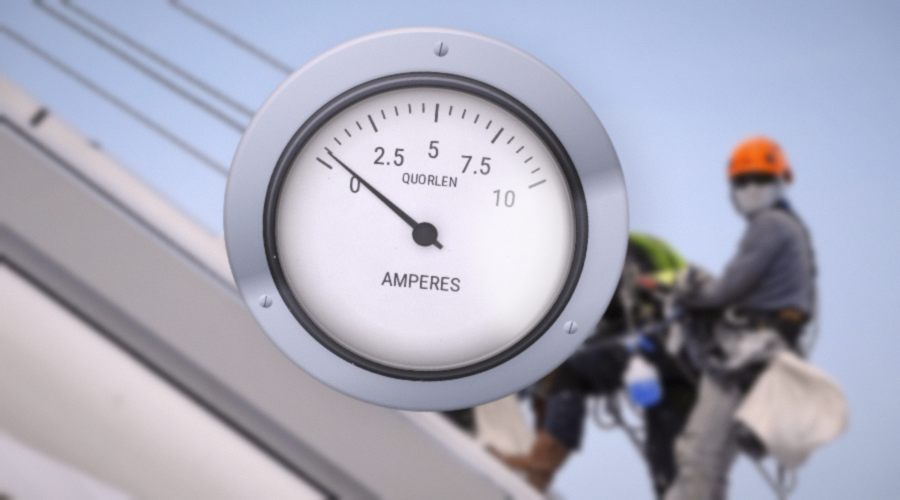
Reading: 0.5; A
